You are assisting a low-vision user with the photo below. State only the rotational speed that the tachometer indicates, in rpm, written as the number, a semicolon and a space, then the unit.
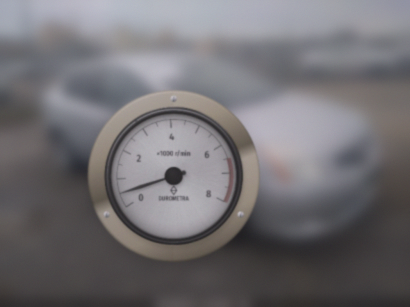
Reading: 500; rpm
